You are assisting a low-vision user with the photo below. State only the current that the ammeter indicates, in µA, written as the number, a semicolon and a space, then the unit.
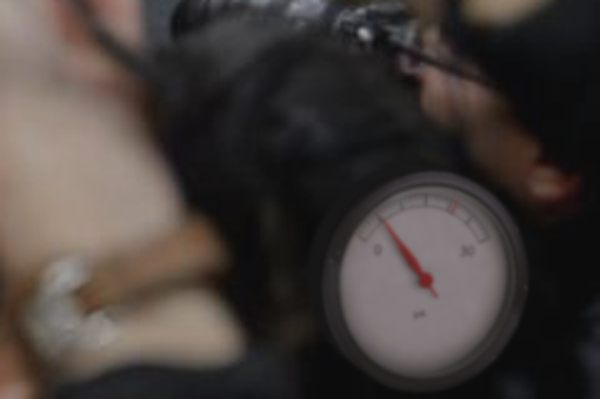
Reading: 5; µA
